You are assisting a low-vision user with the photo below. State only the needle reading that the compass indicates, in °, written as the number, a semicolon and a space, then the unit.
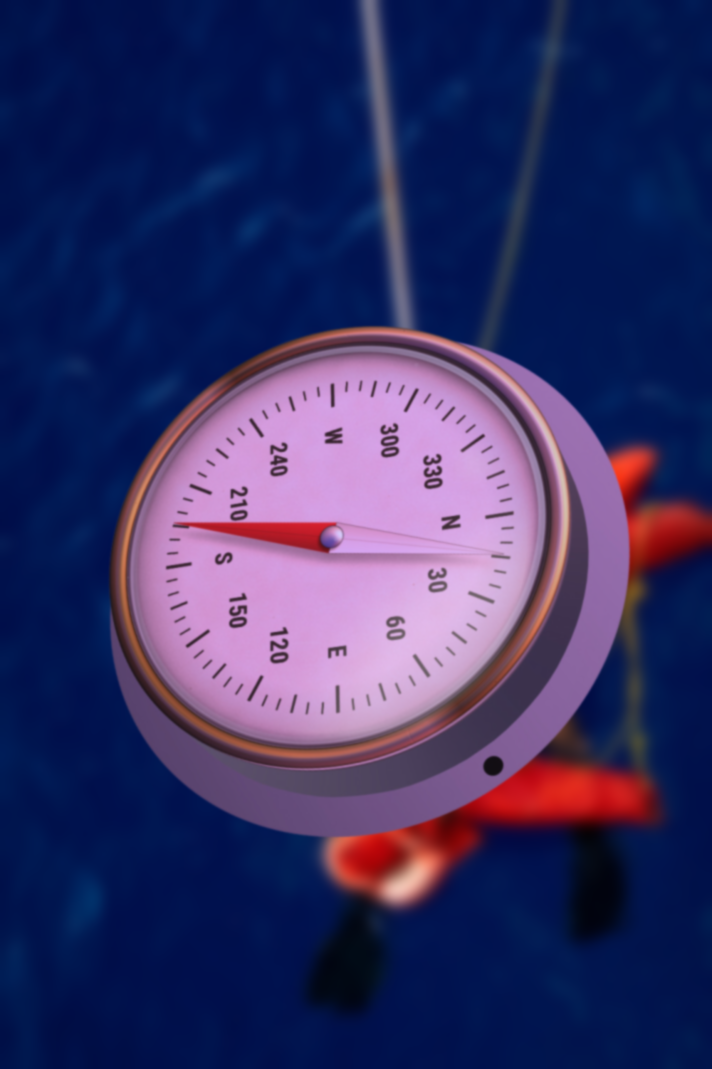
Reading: 195; °
